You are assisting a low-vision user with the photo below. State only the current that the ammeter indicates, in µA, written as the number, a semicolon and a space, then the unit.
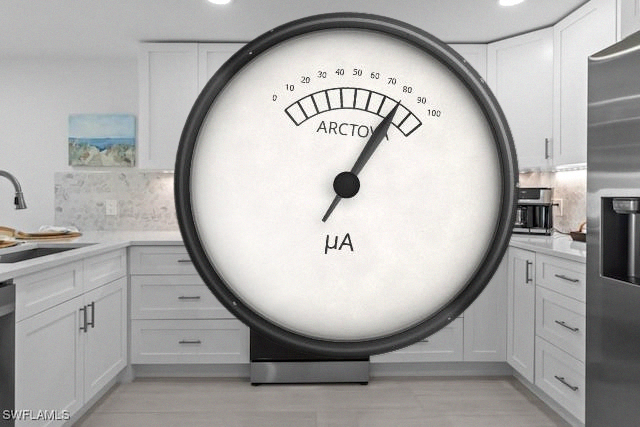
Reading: 80; µA
